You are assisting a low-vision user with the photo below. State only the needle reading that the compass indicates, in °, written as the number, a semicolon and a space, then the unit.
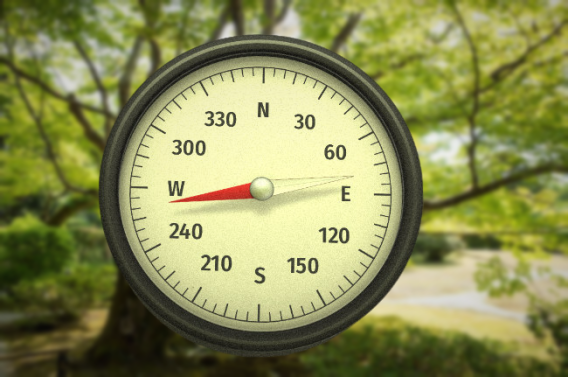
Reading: 260; °
